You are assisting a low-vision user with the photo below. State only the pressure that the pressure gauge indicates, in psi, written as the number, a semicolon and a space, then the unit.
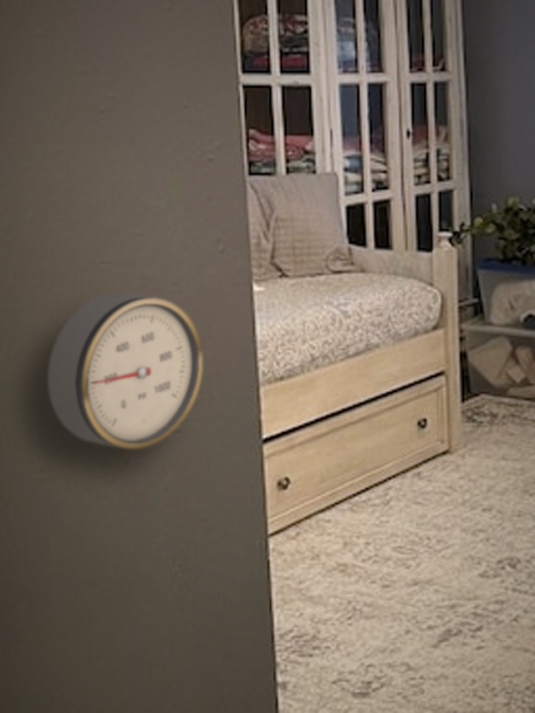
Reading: 200; psi
